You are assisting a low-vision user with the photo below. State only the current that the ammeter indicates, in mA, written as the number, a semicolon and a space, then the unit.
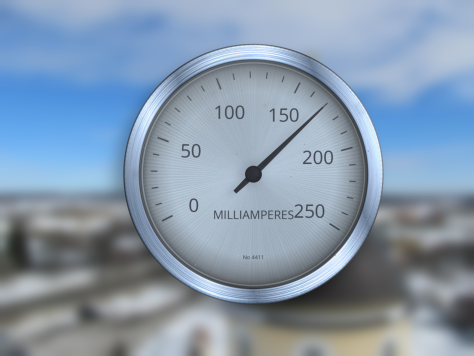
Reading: 170; mA
